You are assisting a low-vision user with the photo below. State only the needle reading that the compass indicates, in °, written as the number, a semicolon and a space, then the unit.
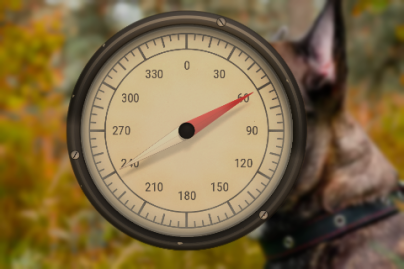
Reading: 60; °
